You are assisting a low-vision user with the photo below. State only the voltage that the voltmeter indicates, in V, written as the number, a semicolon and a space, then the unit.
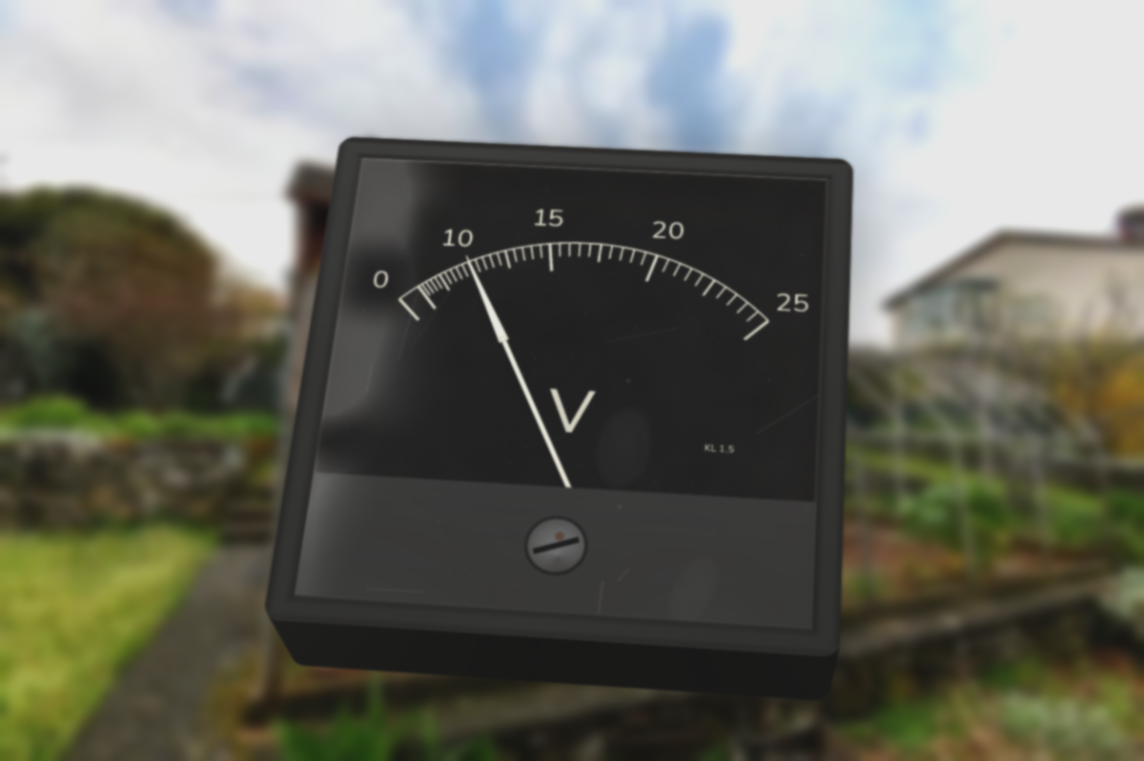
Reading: 10; V
